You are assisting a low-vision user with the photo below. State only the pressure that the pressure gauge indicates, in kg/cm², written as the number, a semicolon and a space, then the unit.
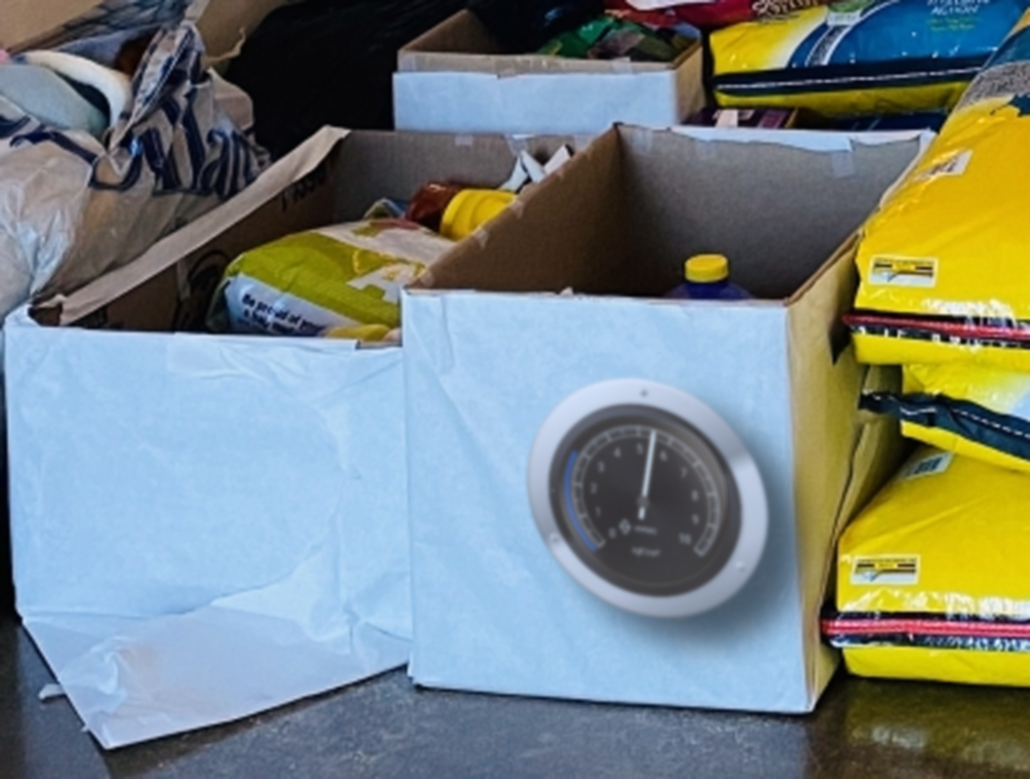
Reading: 5.5; kg/cm²
